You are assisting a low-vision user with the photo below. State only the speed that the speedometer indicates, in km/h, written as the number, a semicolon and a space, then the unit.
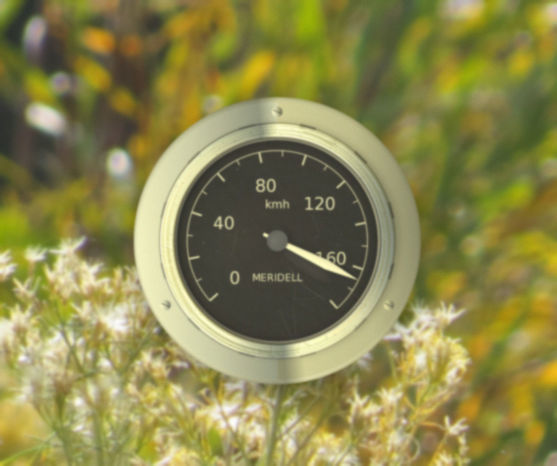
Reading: 165; km/h
